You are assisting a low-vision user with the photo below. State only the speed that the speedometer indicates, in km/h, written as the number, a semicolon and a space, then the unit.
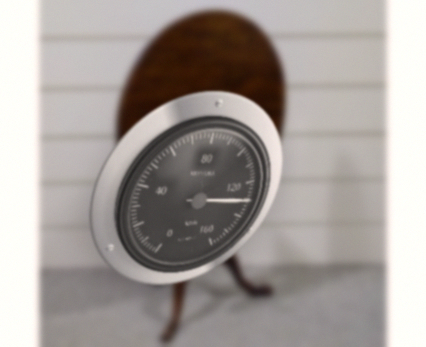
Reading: 130; km/h
